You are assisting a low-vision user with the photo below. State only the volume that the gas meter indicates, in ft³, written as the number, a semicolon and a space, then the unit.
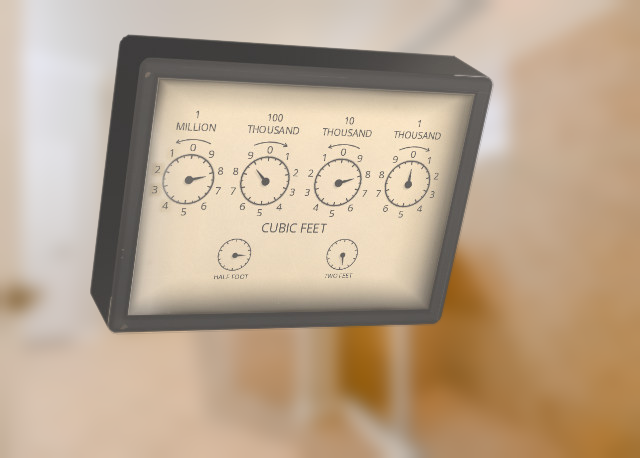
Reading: 788000; ft³
